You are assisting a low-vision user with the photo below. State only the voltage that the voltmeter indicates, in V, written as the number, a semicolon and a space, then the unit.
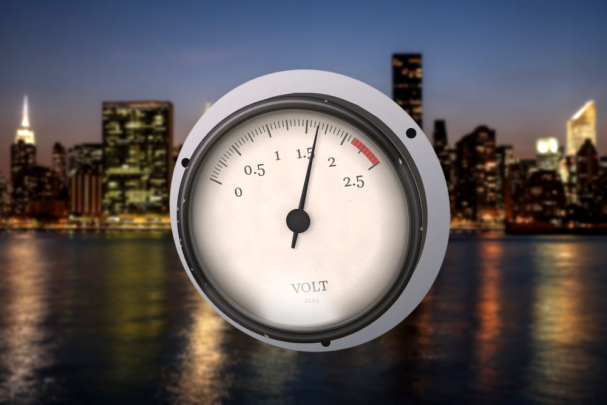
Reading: 1.65; V
